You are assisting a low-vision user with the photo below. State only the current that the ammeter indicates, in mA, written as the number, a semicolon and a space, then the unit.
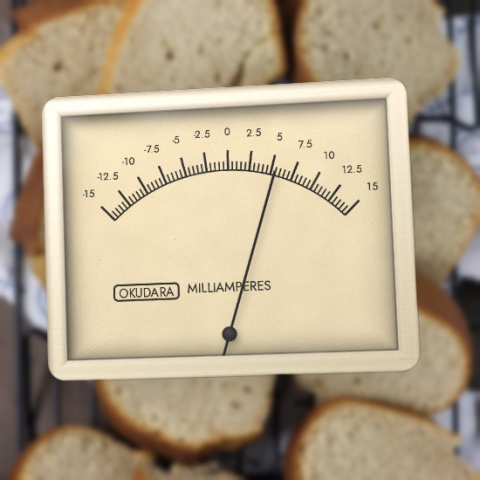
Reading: 5.5; mA
